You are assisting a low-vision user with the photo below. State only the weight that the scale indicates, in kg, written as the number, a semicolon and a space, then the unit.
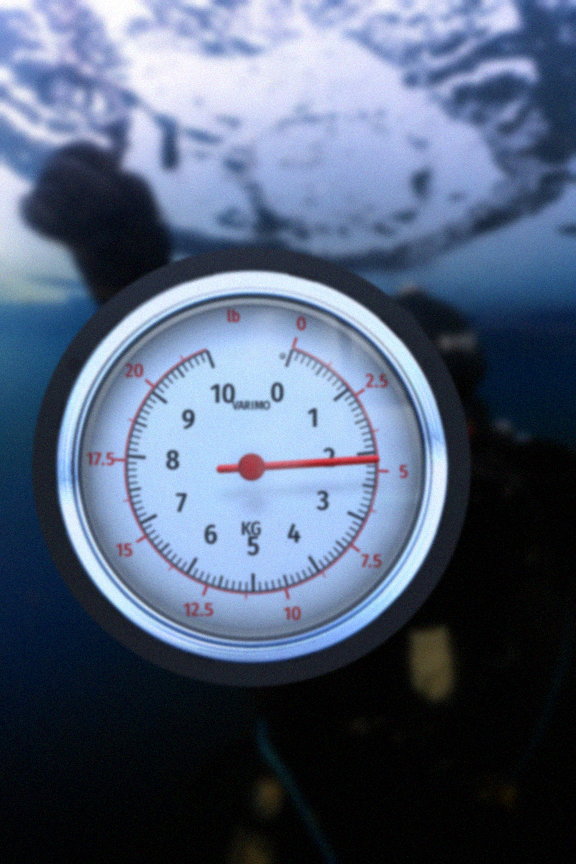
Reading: 2.1; kg
